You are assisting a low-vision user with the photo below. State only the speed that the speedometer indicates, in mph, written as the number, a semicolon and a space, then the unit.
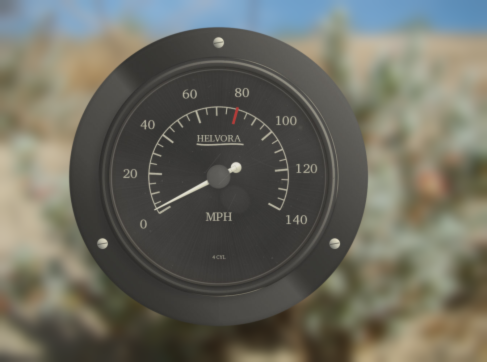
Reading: 2.5; mph
